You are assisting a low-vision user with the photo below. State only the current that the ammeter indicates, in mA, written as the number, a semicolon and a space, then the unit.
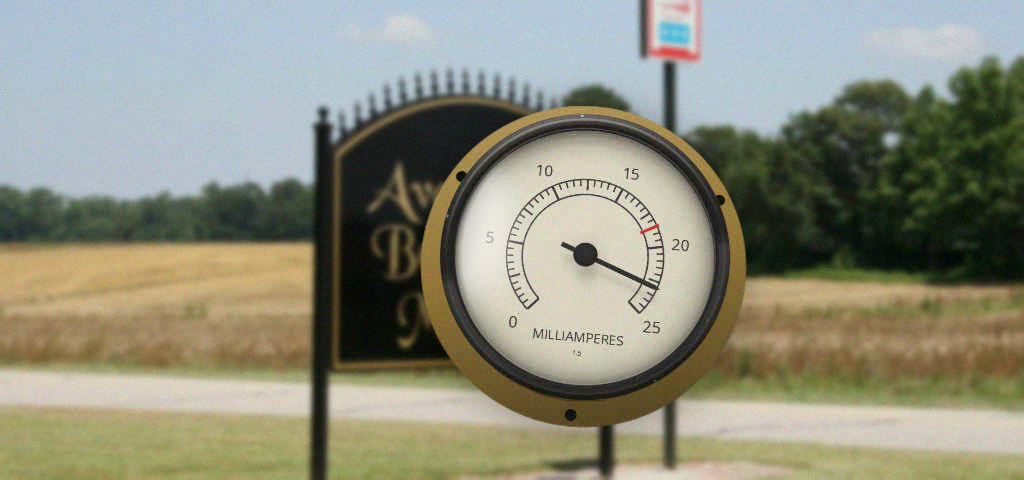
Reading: 23; mA
